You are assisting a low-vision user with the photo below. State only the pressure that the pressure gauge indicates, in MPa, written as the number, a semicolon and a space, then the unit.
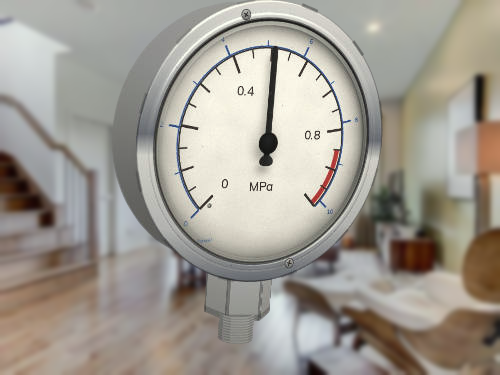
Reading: 0.5; MPa
